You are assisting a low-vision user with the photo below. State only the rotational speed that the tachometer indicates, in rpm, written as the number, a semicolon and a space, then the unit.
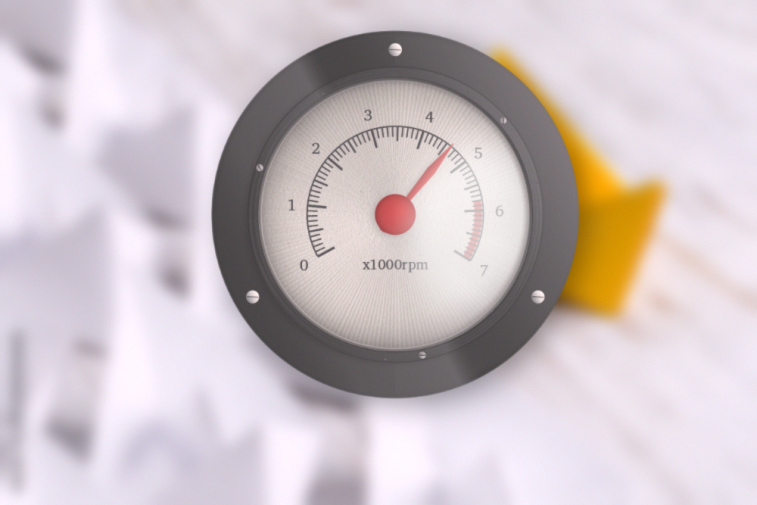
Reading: 4600; rpm
